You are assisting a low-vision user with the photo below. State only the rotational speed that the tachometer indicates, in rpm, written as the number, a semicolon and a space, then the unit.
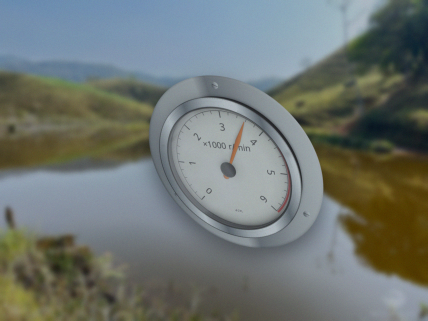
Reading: 3600; rpm
